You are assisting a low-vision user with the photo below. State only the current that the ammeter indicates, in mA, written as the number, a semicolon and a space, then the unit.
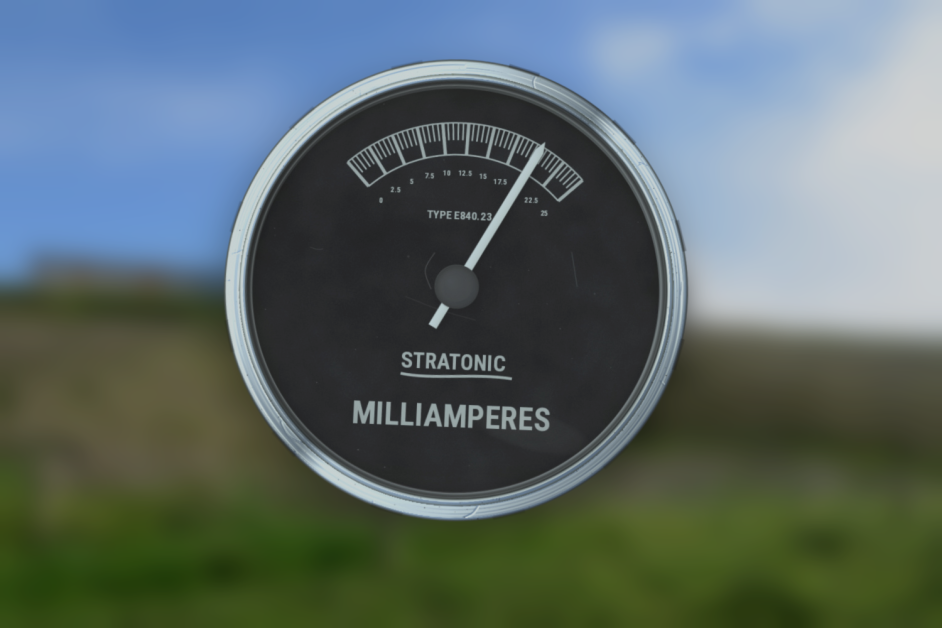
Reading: 20; mA
